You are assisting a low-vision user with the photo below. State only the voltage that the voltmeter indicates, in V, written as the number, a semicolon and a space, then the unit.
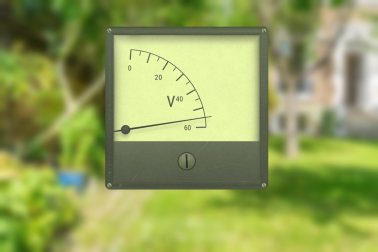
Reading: 55; V
